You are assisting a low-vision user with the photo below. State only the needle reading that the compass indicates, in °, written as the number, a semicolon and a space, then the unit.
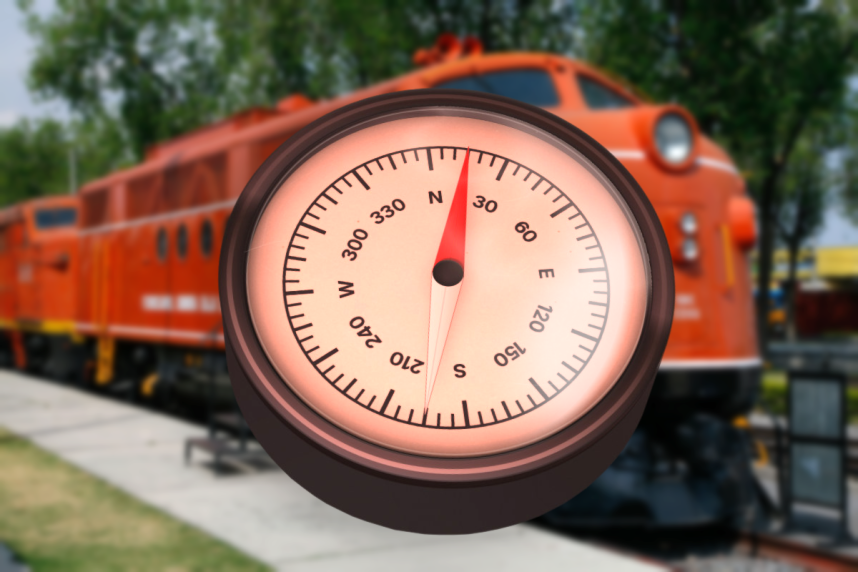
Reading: 15; °
